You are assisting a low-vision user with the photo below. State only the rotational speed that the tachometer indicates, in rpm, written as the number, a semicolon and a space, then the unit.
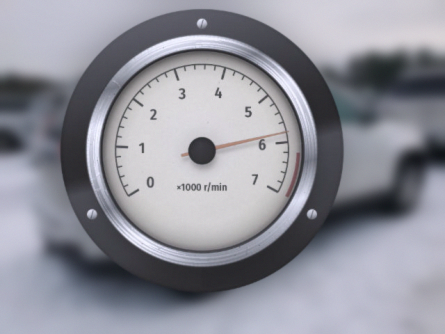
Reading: 5800; rpm
